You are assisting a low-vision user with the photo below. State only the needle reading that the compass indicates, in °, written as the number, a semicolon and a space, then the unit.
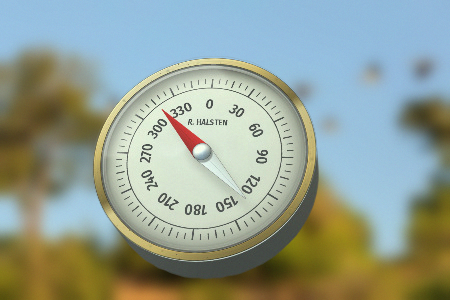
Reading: 315; °
